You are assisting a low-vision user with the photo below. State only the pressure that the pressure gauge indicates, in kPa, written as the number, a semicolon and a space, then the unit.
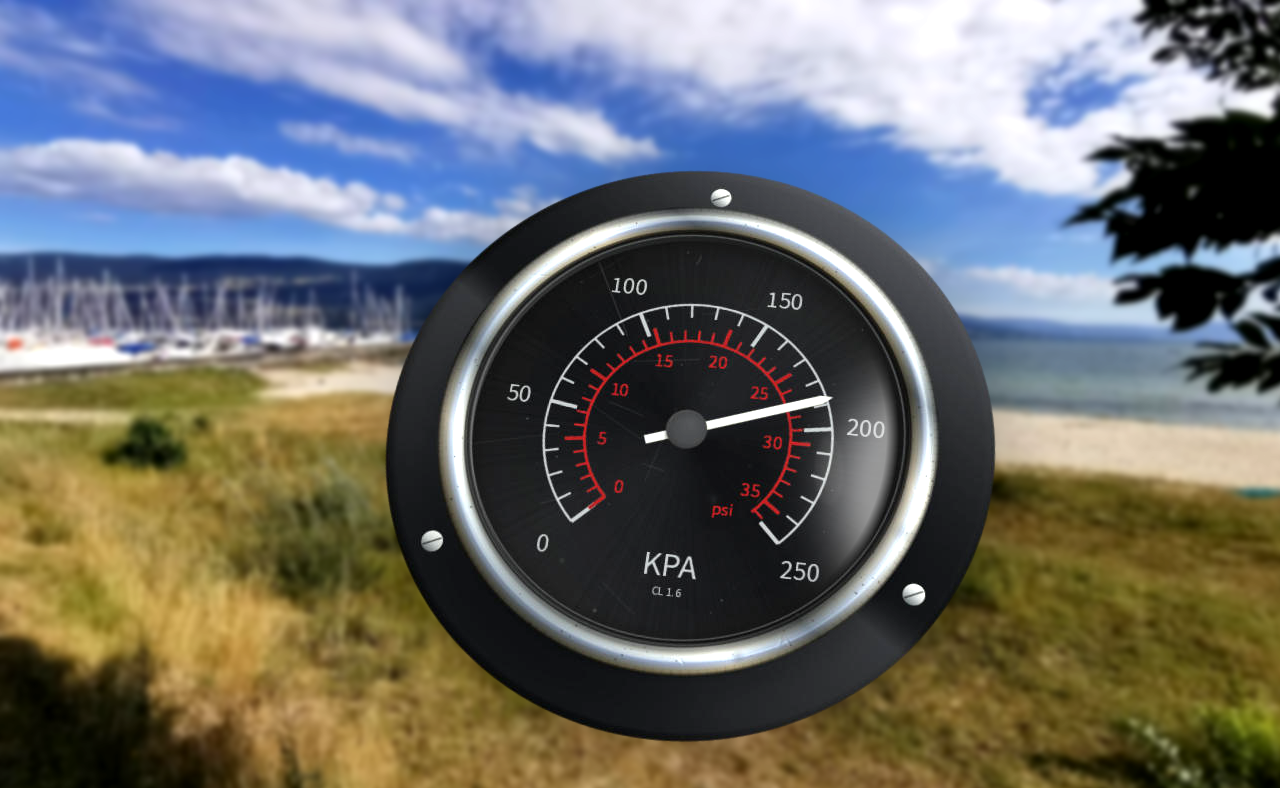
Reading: 190; kPa
